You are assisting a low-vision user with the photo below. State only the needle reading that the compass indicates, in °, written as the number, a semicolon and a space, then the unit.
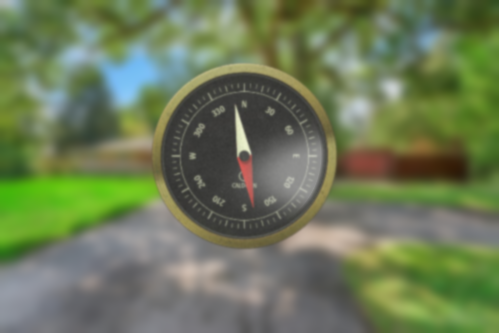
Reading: 170; °
